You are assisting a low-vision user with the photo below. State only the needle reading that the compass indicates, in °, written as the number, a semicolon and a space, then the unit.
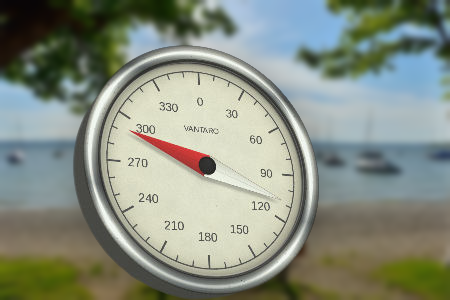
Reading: 290; °
